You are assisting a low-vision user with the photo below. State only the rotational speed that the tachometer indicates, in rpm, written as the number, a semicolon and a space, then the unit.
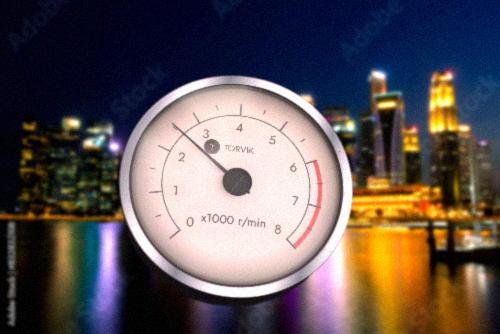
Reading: 2500; rpm
